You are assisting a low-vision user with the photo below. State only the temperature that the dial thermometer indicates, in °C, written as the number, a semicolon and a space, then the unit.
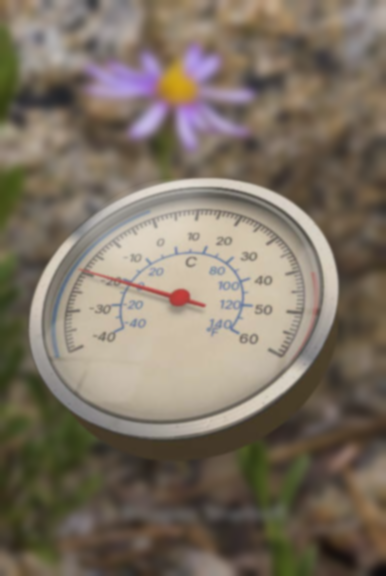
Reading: -20; °C
